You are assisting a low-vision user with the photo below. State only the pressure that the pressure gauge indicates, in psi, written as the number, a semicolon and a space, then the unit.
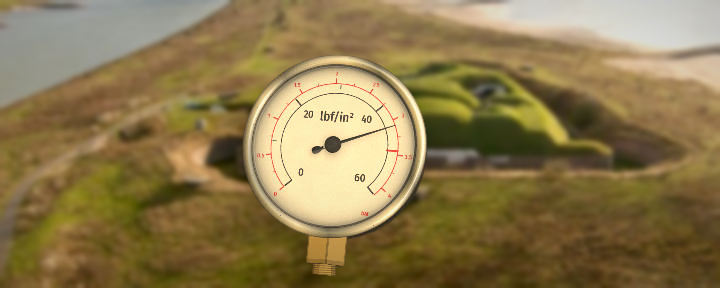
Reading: 45; psi
